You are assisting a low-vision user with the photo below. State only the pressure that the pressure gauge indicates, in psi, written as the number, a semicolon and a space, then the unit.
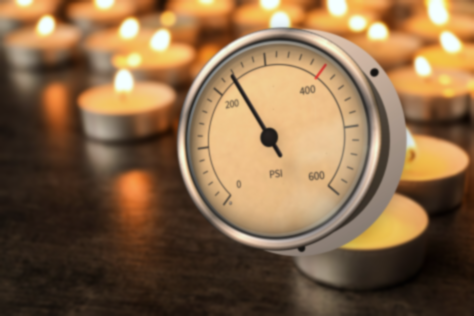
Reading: 240; psi
